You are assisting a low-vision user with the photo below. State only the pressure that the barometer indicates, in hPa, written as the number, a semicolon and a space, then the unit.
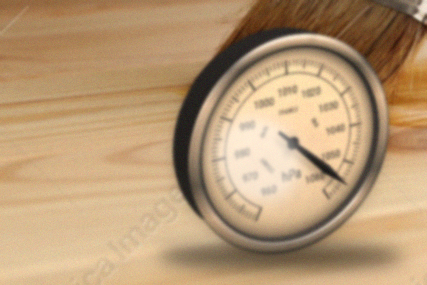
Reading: 1055; hPa
